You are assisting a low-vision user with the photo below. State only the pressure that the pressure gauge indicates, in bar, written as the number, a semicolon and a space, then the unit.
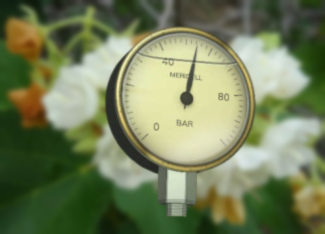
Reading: 54; bar
